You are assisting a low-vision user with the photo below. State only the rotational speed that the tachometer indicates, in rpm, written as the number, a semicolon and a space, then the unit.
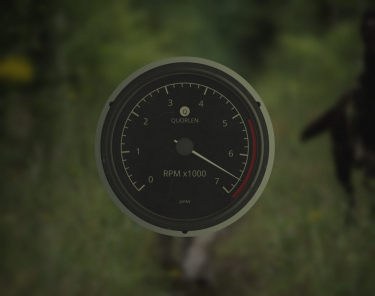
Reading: 6600; rpm
